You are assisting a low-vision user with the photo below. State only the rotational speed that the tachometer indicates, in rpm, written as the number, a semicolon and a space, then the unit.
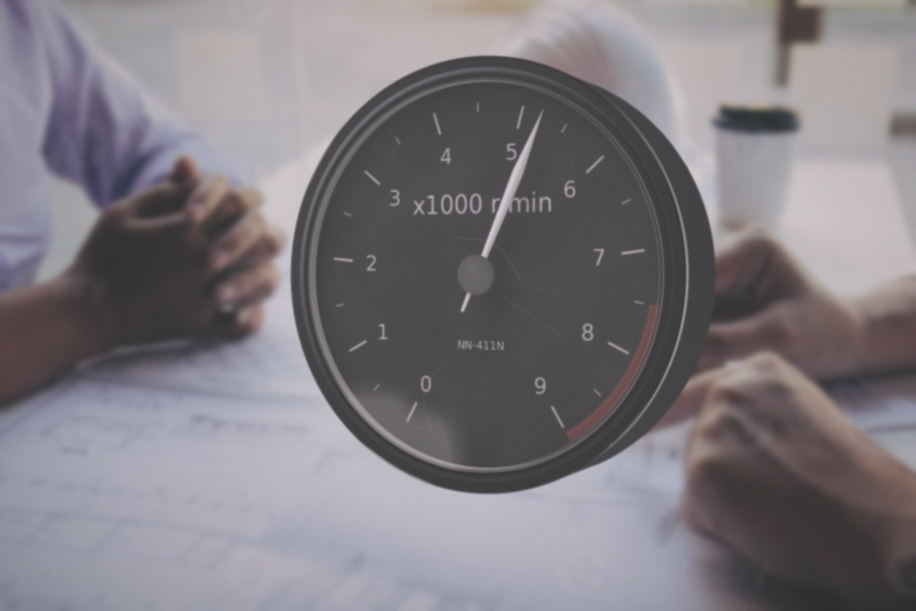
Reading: 5250; rpm
